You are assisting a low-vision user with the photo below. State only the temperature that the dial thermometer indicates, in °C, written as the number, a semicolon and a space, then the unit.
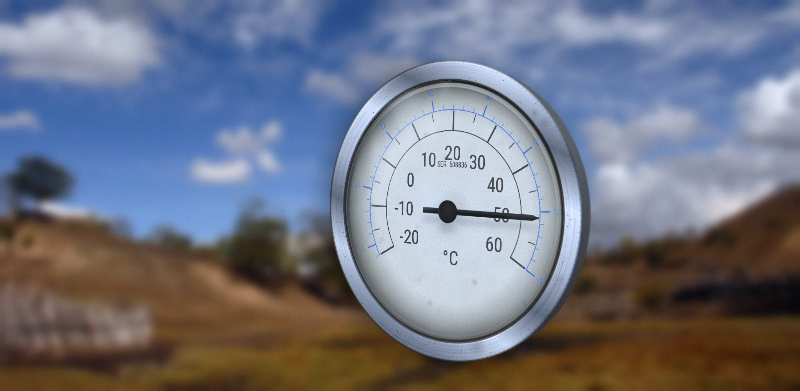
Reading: 50; °C
